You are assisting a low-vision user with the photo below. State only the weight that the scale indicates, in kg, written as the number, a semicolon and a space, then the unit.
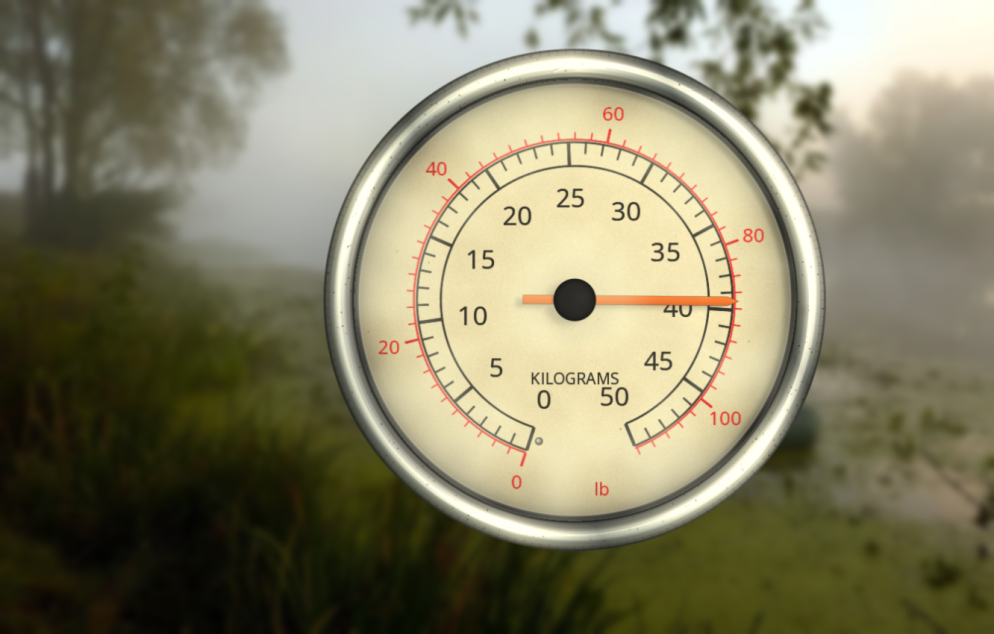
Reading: 39.5; kg
